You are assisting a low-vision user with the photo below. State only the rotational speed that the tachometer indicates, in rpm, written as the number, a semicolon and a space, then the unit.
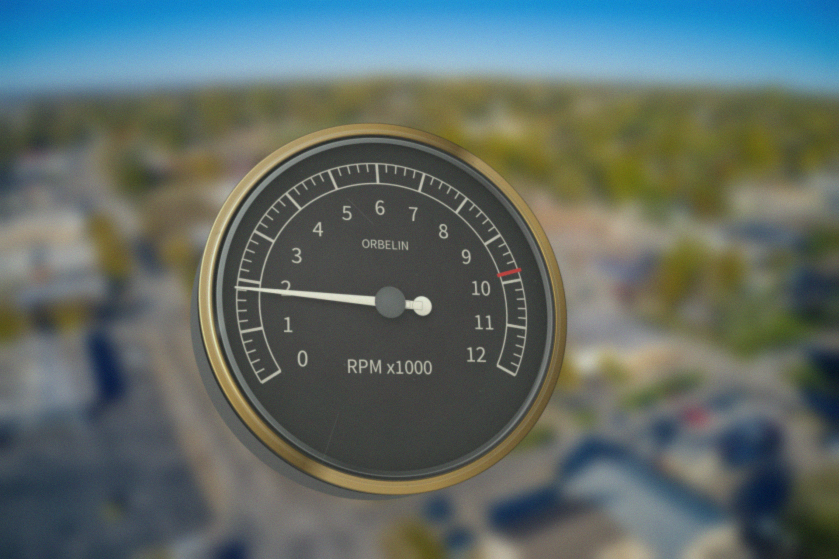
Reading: 1800; rpm
